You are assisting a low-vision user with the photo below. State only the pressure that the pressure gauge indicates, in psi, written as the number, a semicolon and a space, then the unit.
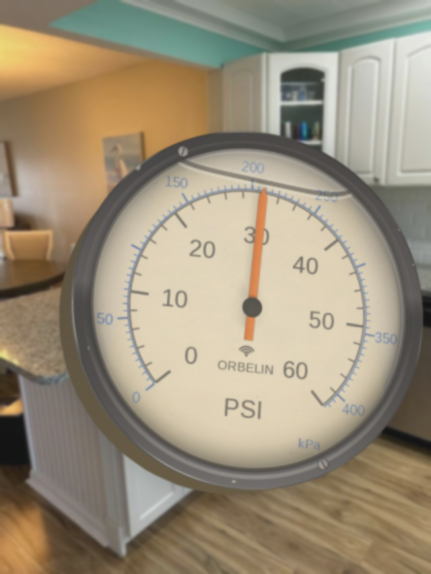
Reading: 30; psi
